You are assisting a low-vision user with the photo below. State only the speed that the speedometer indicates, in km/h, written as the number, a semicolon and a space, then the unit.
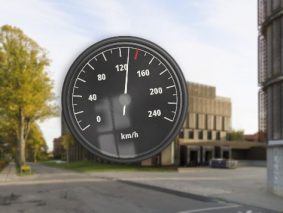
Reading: 130; km/h
